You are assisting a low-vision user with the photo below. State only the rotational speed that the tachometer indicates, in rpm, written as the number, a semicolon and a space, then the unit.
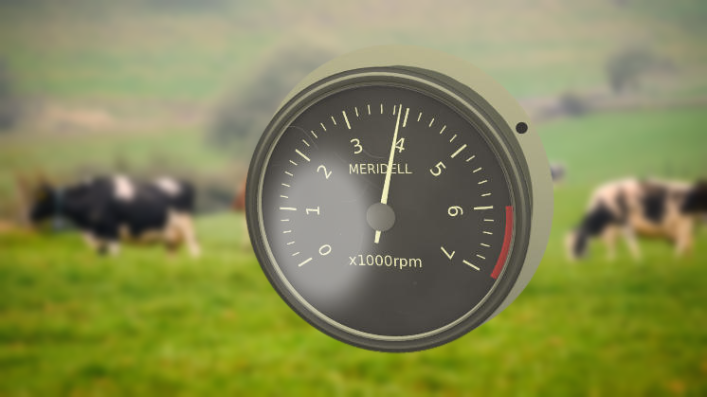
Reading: 3900; rpm
